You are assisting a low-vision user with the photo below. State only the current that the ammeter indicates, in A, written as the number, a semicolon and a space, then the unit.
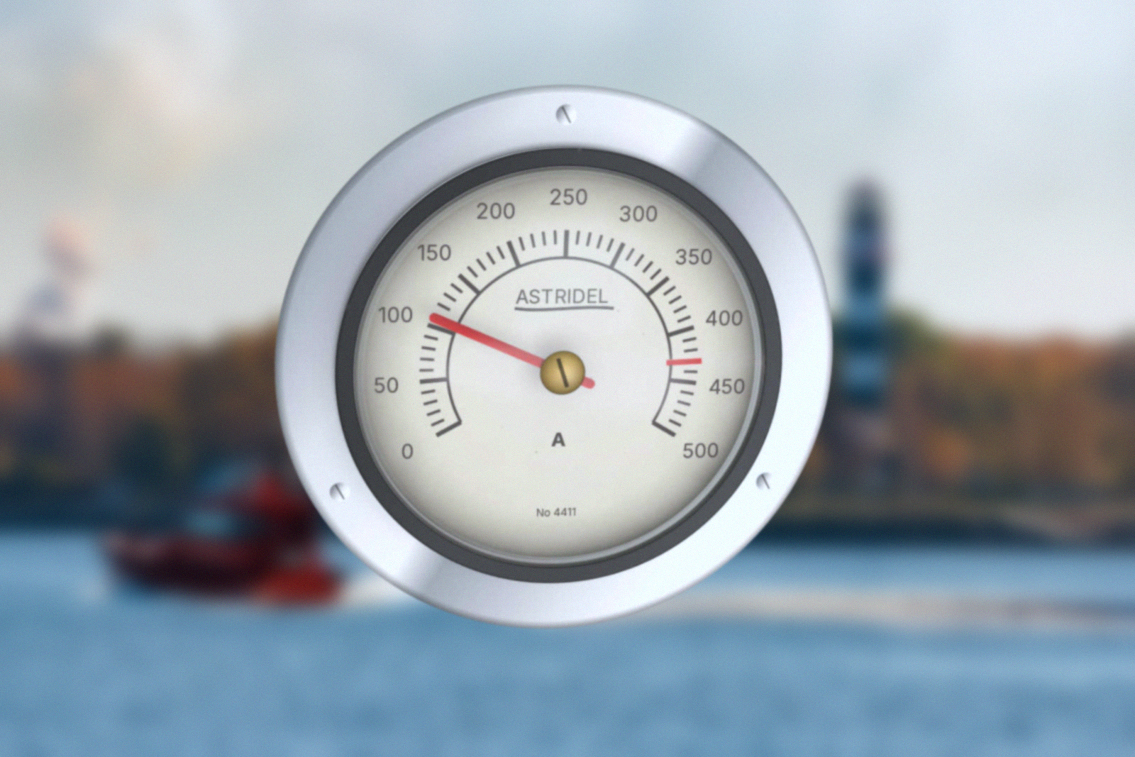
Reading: 110; A
